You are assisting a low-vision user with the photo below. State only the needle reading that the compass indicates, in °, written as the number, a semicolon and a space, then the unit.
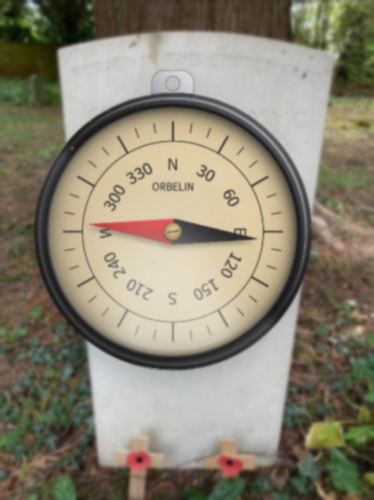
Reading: 275; °
